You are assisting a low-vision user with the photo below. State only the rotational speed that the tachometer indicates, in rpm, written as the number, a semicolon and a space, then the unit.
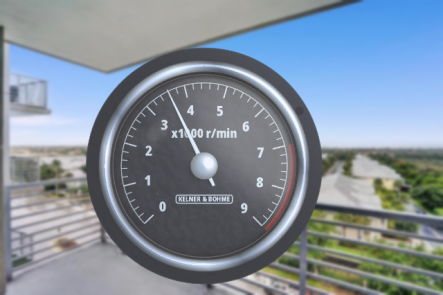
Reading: 3600; rpm
